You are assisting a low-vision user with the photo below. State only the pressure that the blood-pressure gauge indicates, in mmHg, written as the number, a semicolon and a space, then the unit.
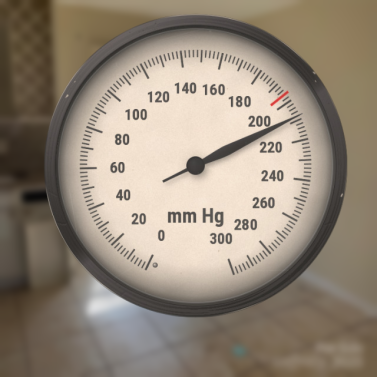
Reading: 208; mmHg
